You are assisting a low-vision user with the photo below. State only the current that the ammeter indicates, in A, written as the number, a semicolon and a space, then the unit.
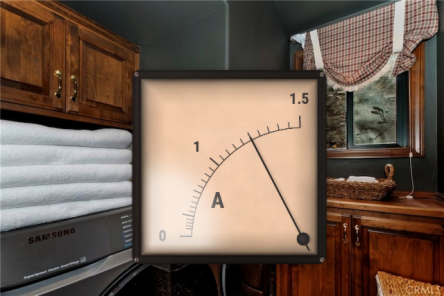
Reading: 1.25; A
